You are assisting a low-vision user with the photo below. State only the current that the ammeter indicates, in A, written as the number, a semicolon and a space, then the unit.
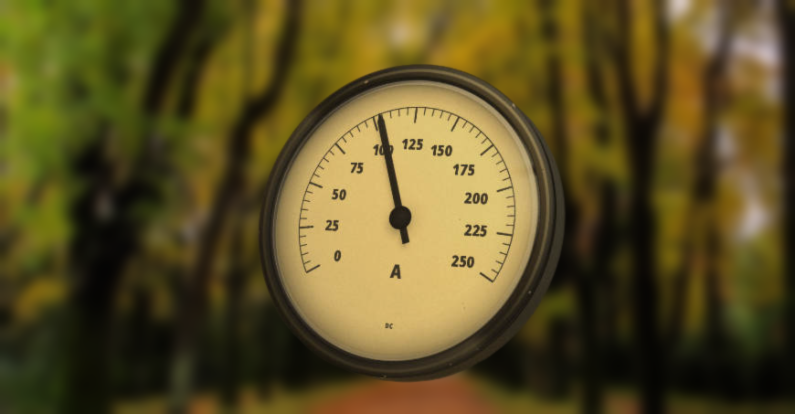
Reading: 105; A
